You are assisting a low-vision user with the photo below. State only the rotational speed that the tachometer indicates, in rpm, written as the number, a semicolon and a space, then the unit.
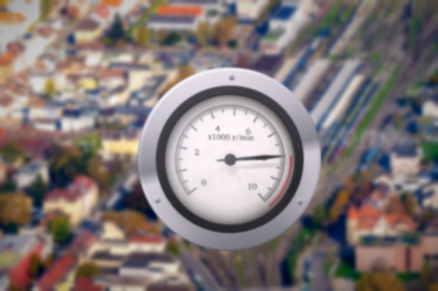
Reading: 8000; rpm
